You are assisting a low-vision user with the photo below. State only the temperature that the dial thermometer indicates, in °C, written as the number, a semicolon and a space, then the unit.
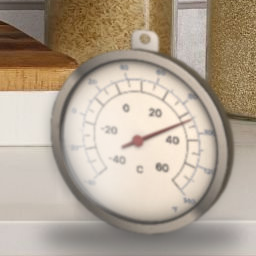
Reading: 32.5; °C
